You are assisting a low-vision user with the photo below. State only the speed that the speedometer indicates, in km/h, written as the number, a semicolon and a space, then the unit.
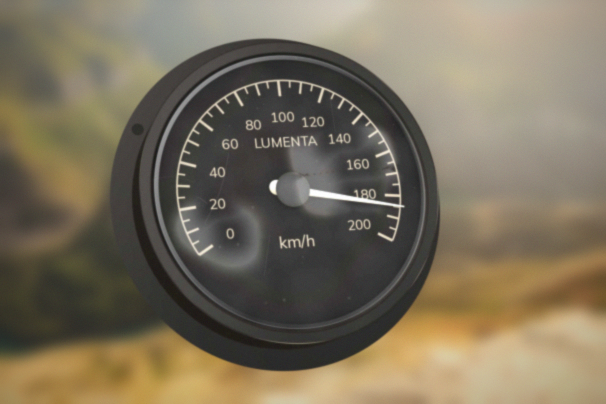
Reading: 185; km/h
